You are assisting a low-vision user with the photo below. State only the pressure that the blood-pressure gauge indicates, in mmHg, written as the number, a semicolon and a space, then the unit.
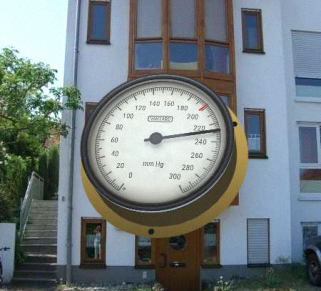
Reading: 230; mmHg
